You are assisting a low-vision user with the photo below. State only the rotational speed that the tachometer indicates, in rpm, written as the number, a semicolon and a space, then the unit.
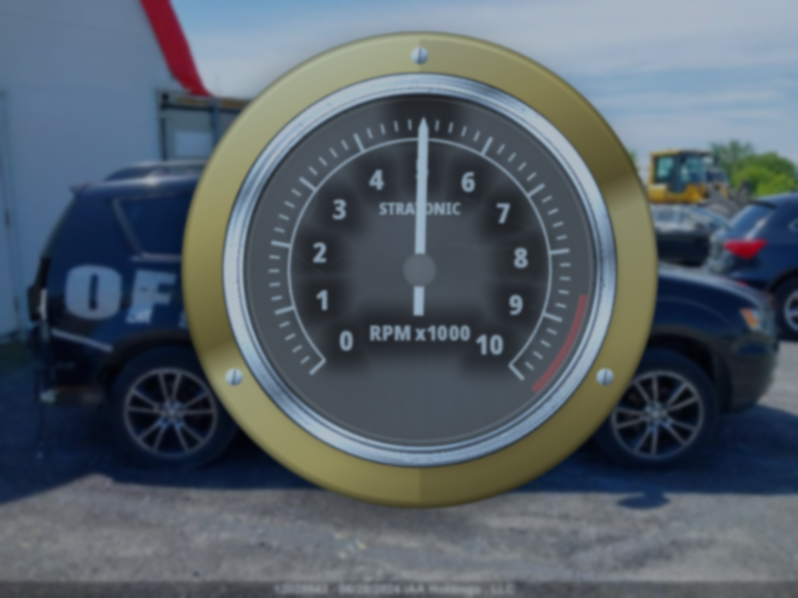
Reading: 5000; rpm
